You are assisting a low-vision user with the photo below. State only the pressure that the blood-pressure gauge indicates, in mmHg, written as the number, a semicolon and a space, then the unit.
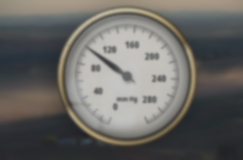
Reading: 100; mmHg
